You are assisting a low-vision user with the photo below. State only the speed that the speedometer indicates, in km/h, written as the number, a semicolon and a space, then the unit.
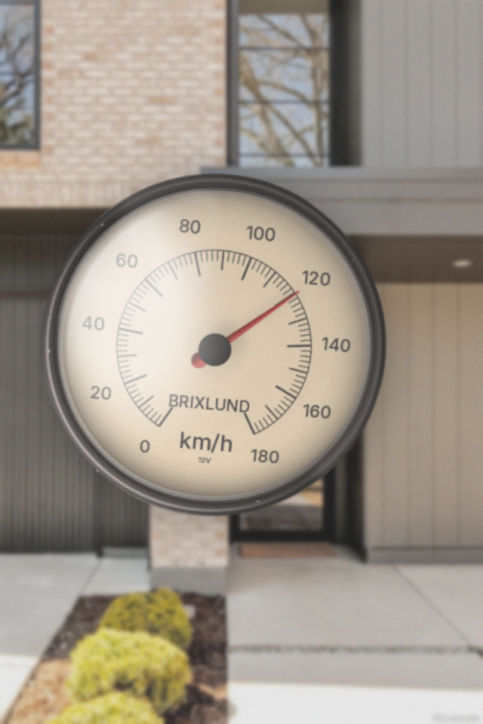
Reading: 120; km/h
